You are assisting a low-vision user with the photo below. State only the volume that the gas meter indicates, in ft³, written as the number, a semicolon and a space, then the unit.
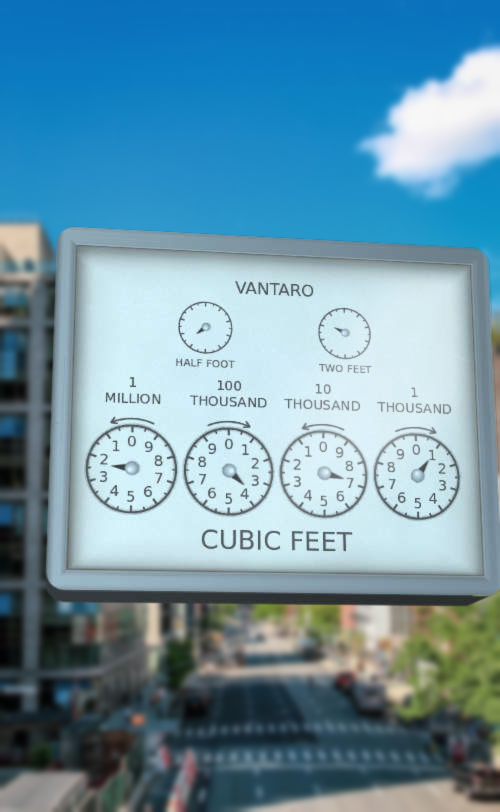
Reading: 237100; ft³
